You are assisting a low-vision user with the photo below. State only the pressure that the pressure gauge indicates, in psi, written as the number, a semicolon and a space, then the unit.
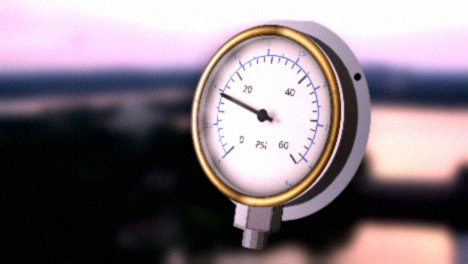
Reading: 14; psi
